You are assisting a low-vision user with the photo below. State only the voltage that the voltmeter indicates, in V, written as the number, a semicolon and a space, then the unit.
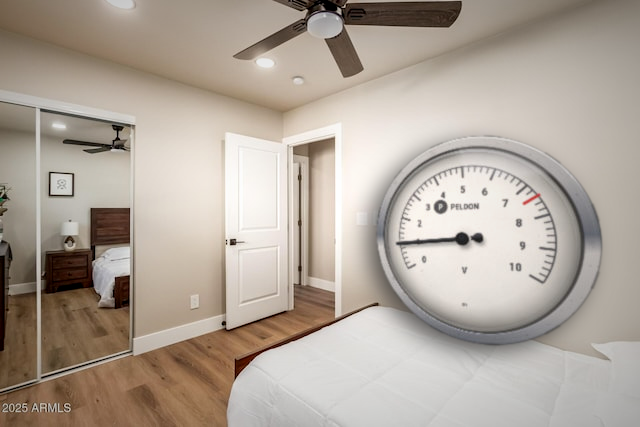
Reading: 1; V
